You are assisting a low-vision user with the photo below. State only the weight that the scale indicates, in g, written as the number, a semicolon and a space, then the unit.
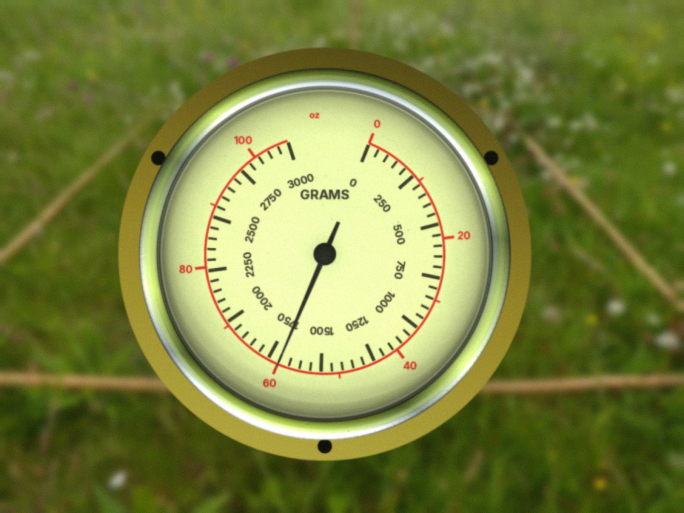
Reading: 1700; g
